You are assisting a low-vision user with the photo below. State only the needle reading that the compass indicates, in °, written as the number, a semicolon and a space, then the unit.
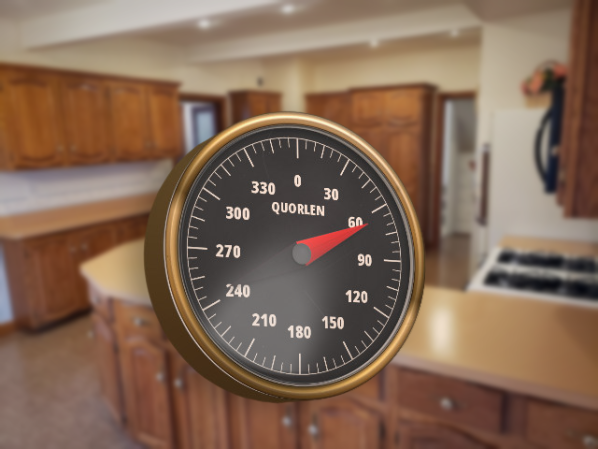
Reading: 65; °
